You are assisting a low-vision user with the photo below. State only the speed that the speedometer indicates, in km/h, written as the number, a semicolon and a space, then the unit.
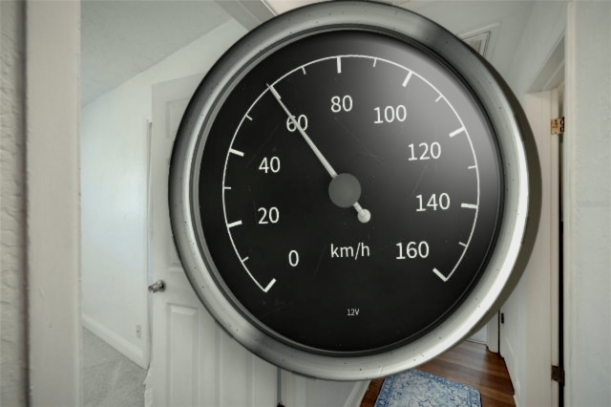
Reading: 60; km/h
